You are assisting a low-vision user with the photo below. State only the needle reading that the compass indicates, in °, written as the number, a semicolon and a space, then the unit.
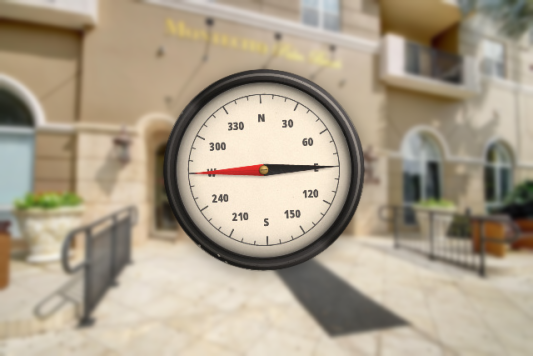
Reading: 270; °
